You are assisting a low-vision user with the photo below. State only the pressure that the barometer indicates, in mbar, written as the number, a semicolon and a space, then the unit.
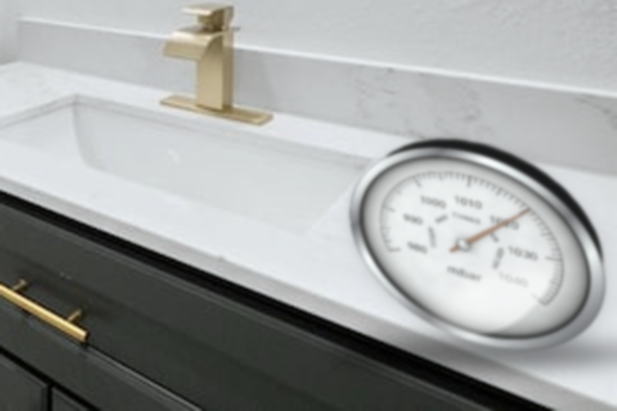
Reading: 1020; mbar
